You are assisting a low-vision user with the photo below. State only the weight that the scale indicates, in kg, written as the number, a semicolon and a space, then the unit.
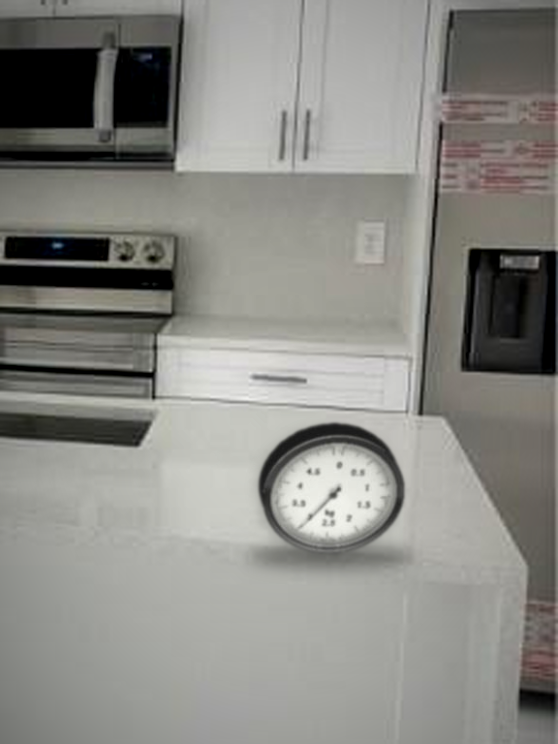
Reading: 3; kg
